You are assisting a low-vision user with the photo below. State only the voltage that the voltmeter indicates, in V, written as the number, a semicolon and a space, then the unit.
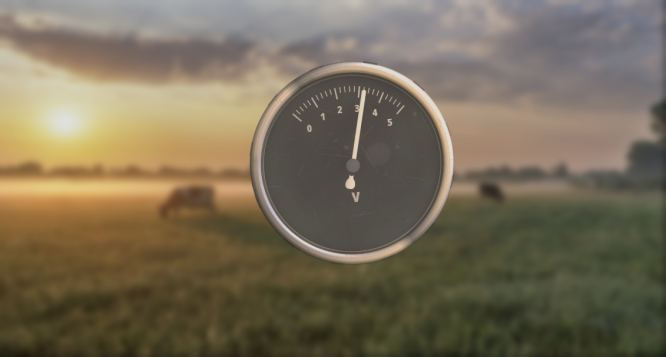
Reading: 3.2; V
